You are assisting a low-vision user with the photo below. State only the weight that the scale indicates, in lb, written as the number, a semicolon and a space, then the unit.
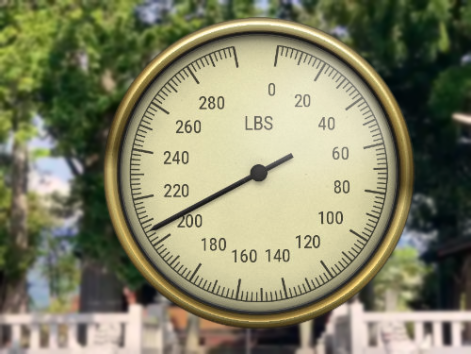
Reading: 206; lb
